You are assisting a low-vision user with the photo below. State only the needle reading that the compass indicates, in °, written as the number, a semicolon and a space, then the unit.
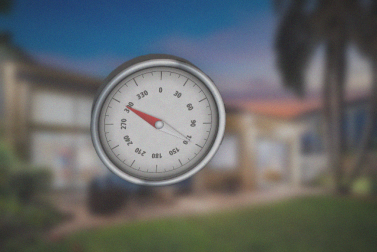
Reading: 300; °
